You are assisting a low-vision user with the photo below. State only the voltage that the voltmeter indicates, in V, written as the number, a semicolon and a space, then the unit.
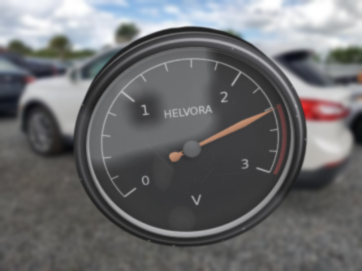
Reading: 2.4; V
